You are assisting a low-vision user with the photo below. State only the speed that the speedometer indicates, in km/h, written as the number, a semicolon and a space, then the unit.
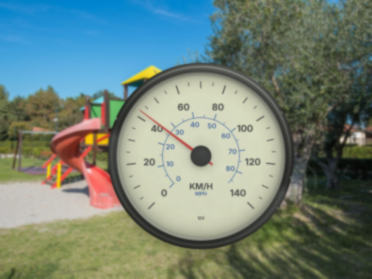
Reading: 42.5; km/h
